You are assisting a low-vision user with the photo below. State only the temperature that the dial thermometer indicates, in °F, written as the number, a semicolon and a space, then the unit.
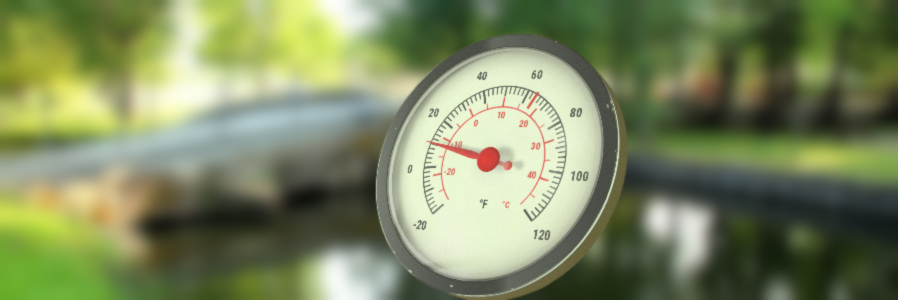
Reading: 10; °F
